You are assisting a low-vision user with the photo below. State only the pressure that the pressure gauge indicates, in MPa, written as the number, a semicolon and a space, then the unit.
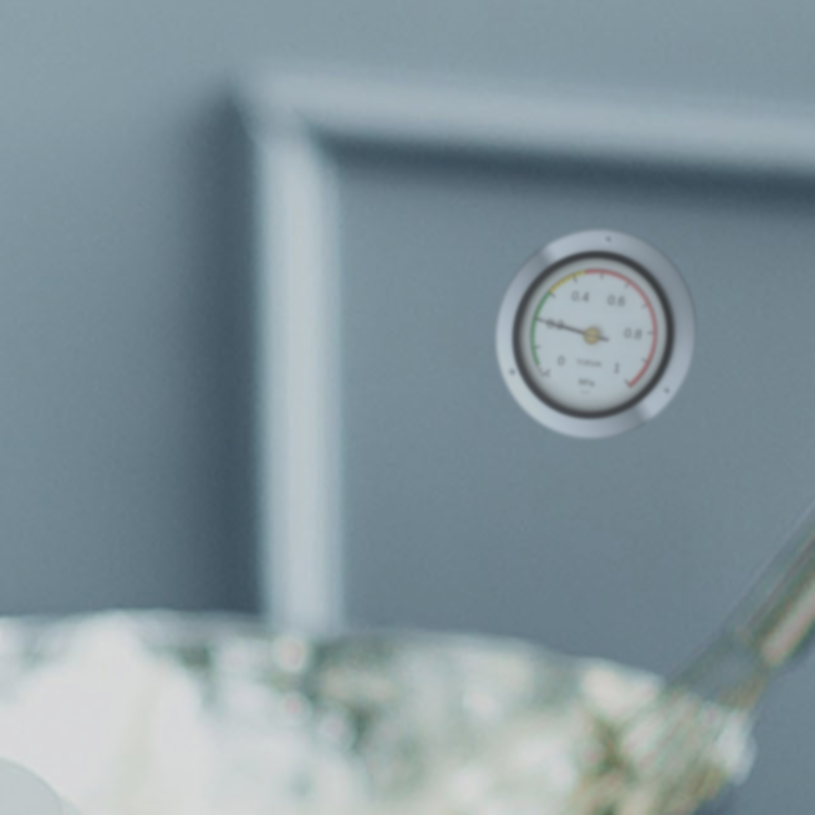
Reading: 0.2; MPa
